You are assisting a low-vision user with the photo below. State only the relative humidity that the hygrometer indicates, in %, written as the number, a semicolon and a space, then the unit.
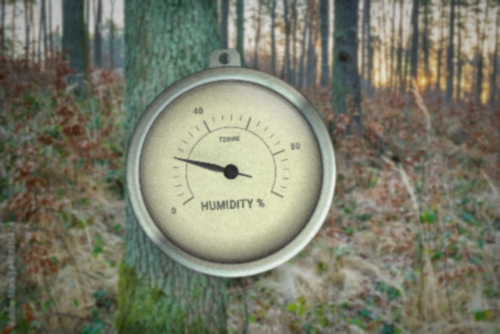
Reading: 20; %
